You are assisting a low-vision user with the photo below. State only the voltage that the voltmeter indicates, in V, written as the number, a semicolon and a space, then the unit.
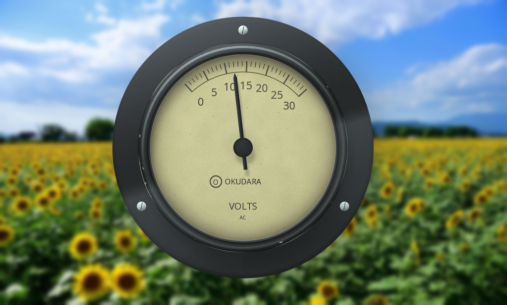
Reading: 12; V
